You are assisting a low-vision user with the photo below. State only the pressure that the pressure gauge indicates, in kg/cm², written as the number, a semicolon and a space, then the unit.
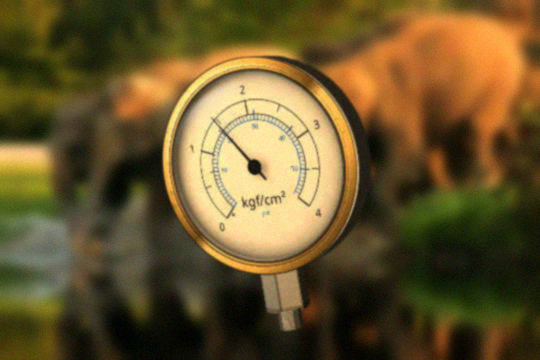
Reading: 1.5; kg/cm²
